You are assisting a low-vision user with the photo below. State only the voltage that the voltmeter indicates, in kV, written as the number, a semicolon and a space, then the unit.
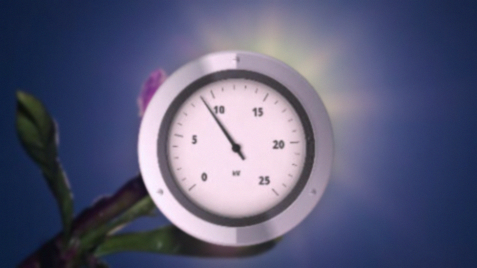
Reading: 9; kV
